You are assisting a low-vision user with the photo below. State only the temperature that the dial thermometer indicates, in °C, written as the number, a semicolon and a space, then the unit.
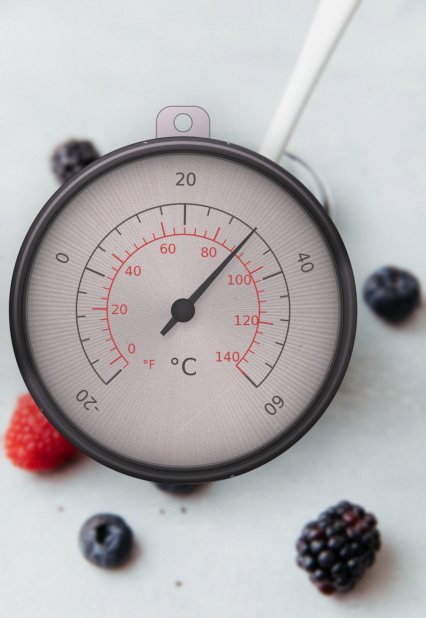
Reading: 32; °C
